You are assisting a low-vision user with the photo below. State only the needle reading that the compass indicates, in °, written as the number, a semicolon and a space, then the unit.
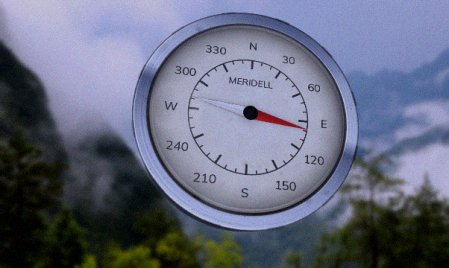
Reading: 100; °
